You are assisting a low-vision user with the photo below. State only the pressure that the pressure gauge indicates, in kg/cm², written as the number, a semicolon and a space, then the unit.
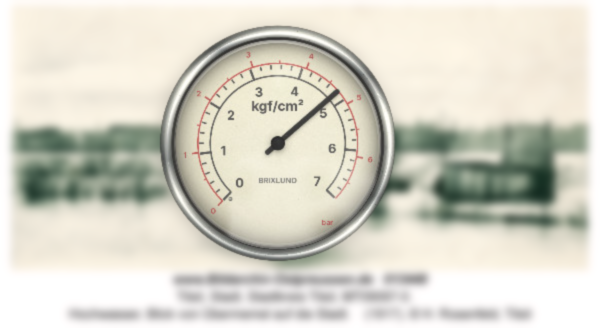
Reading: 4.8; kg/cm²
